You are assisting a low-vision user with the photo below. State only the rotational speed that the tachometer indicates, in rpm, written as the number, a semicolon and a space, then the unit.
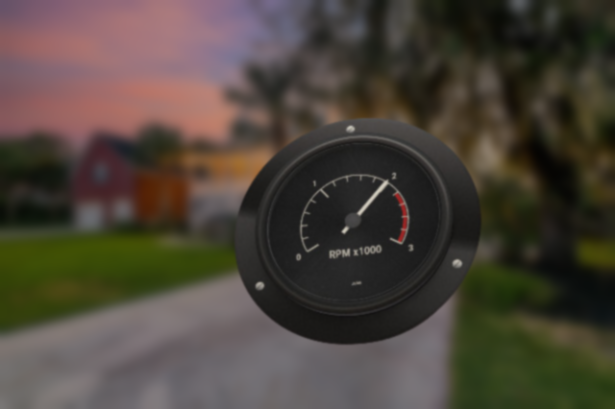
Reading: 2000; rpm
